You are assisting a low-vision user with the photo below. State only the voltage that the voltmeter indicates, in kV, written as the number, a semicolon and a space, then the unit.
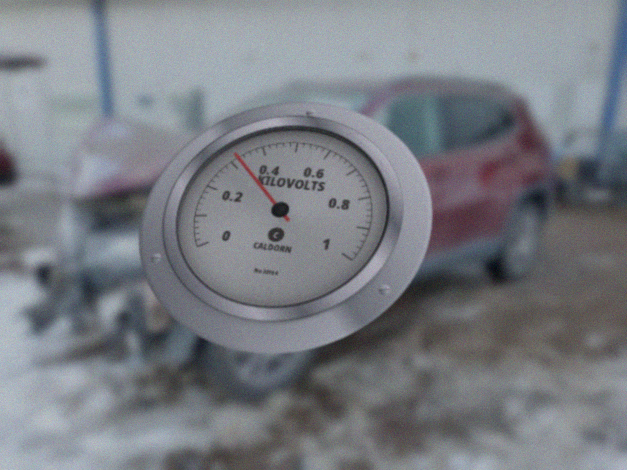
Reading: 0.32; kV
